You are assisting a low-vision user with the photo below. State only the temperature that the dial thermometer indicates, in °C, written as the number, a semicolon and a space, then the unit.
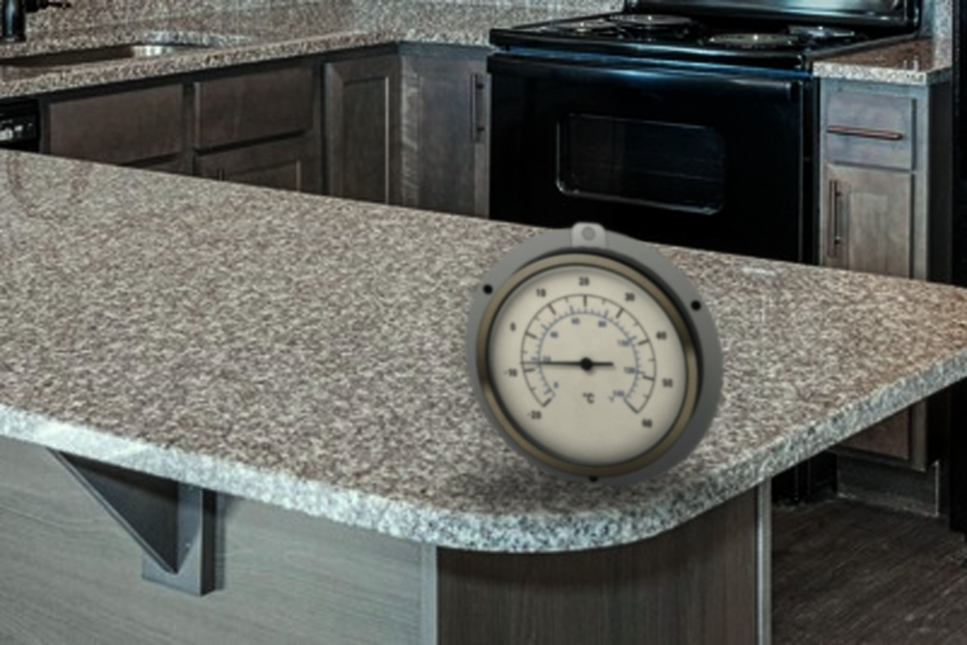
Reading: -7.5; °C
